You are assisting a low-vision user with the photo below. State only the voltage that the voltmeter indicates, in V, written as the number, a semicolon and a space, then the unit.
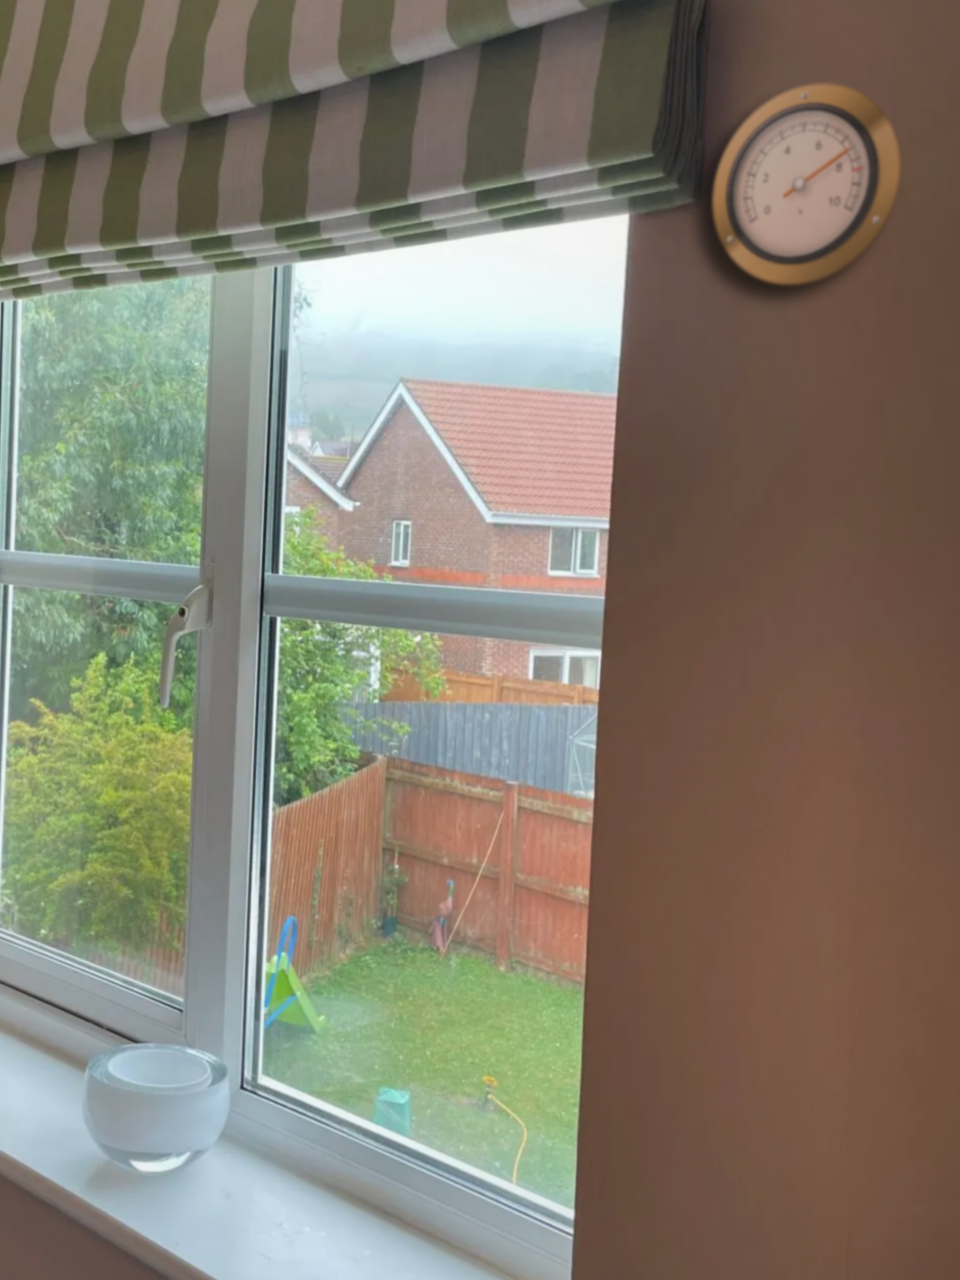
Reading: 7.5; V
